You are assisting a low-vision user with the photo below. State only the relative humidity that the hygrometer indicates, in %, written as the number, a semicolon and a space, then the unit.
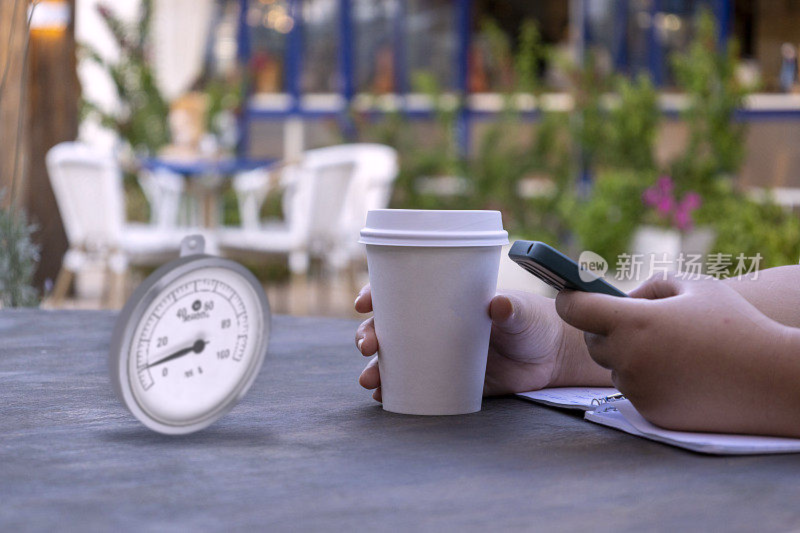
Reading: 10; %
